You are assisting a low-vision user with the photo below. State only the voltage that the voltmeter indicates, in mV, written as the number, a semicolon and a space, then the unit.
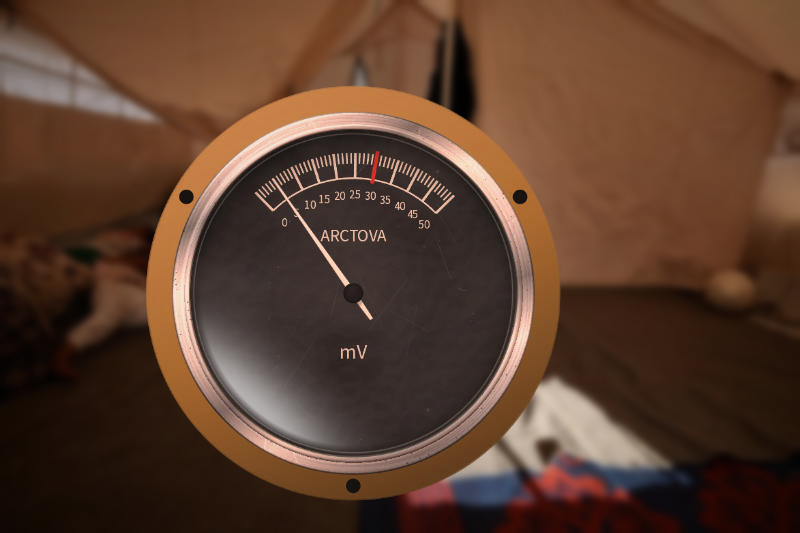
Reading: 5; mV
